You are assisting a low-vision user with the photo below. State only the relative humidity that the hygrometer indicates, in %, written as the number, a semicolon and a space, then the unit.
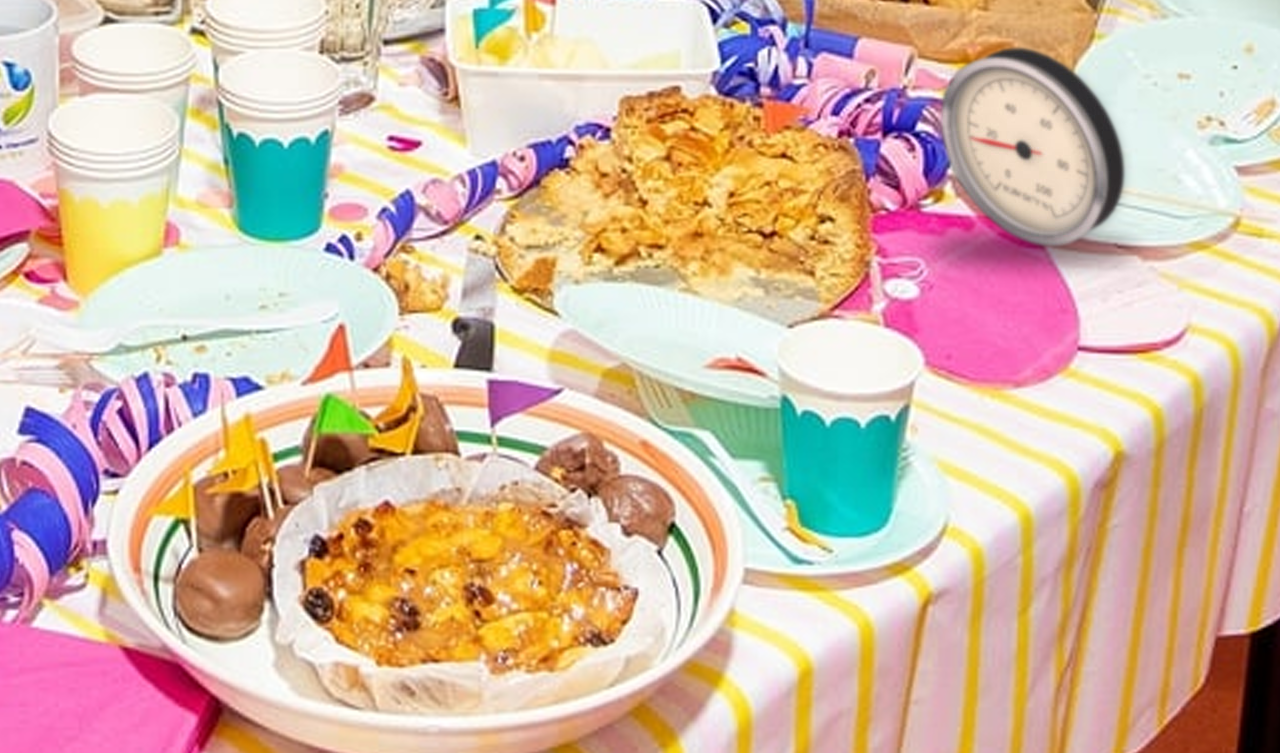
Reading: 16; %
